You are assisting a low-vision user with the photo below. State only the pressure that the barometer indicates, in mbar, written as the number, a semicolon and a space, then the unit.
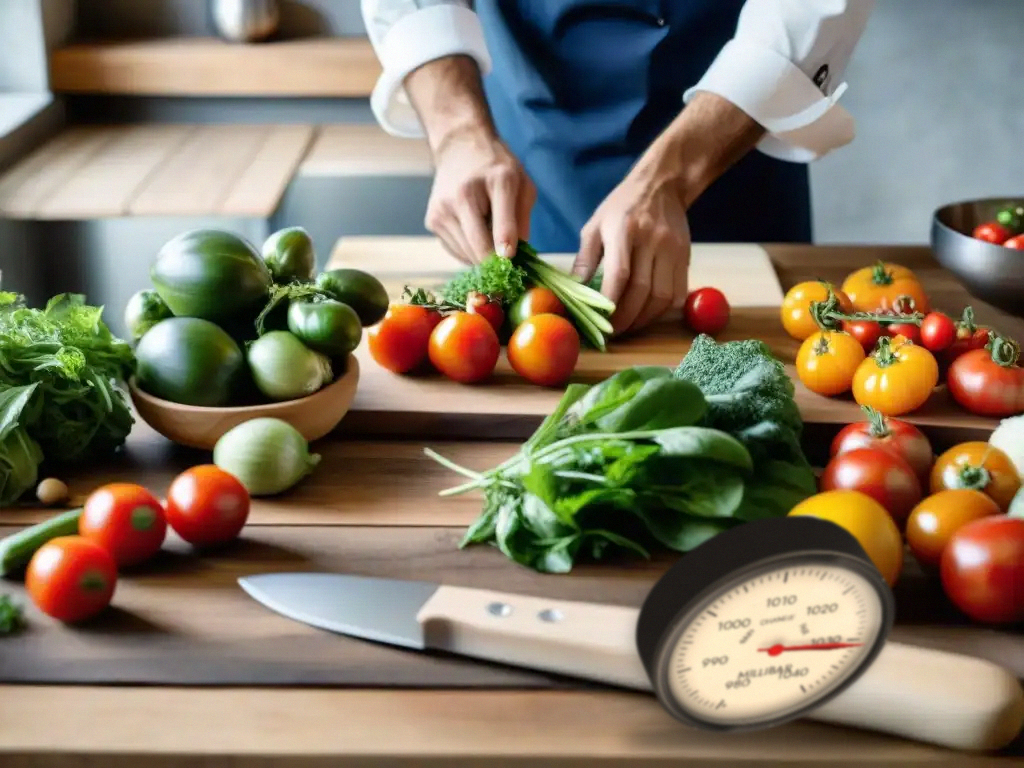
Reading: 1030; mbar
